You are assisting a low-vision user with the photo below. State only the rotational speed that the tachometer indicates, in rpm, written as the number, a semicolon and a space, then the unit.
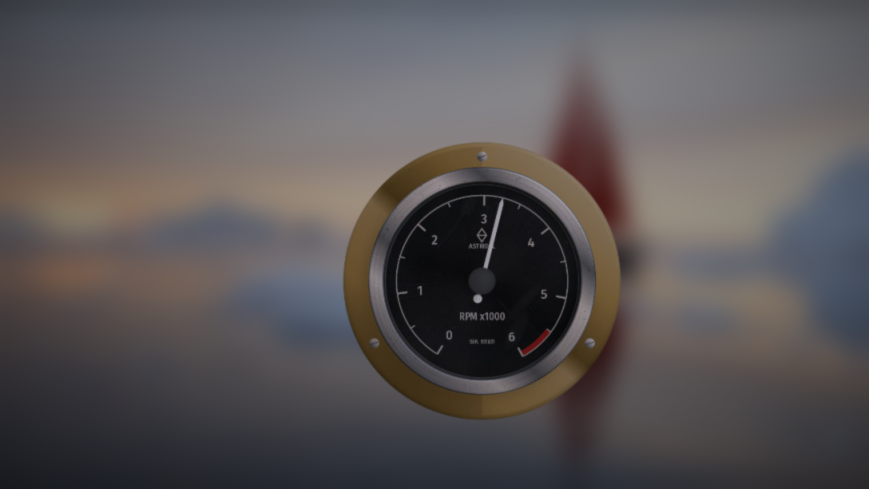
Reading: 3250; rpm
